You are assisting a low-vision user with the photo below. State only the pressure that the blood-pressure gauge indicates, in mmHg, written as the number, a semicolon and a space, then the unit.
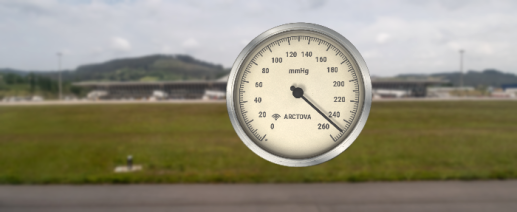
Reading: 250; mmHg
